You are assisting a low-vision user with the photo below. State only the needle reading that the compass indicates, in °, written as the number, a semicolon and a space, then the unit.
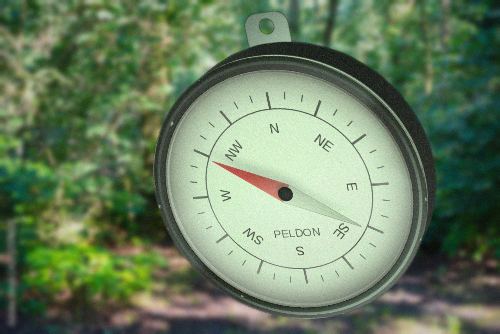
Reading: 300; °
